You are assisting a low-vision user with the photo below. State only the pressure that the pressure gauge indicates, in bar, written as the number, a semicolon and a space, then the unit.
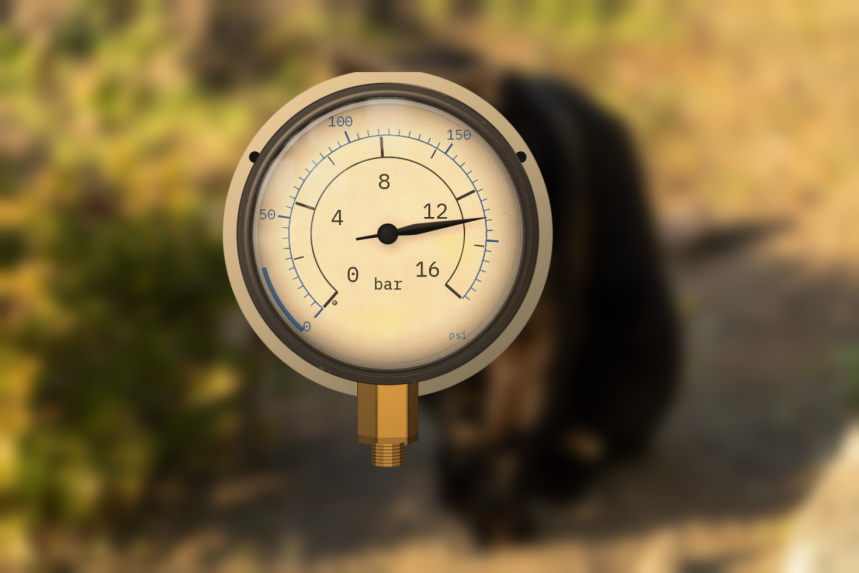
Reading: 13; bar
